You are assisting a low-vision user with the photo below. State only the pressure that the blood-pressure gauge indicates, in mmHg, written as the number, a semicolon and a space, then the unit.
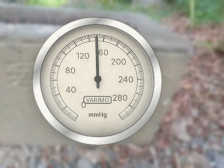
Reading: 150; mmHg
